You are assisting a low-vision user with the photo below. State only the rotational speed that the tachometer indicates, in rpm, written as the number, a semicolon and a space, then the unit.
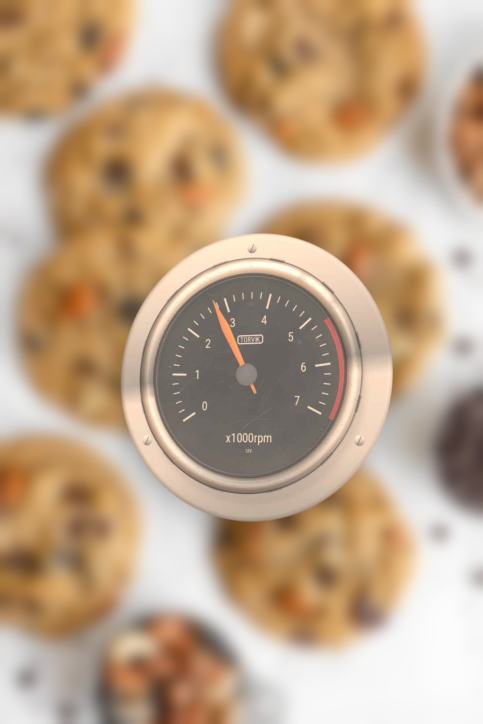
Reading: 2800; rpm
